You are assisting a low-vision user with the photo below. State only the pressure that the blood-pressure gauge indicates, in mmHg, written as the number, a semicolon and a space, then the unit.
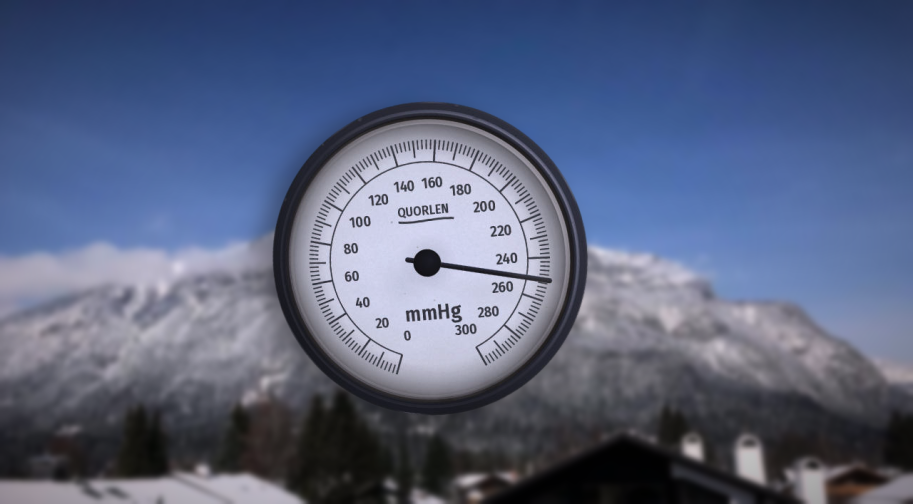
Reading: 250; mmHg
